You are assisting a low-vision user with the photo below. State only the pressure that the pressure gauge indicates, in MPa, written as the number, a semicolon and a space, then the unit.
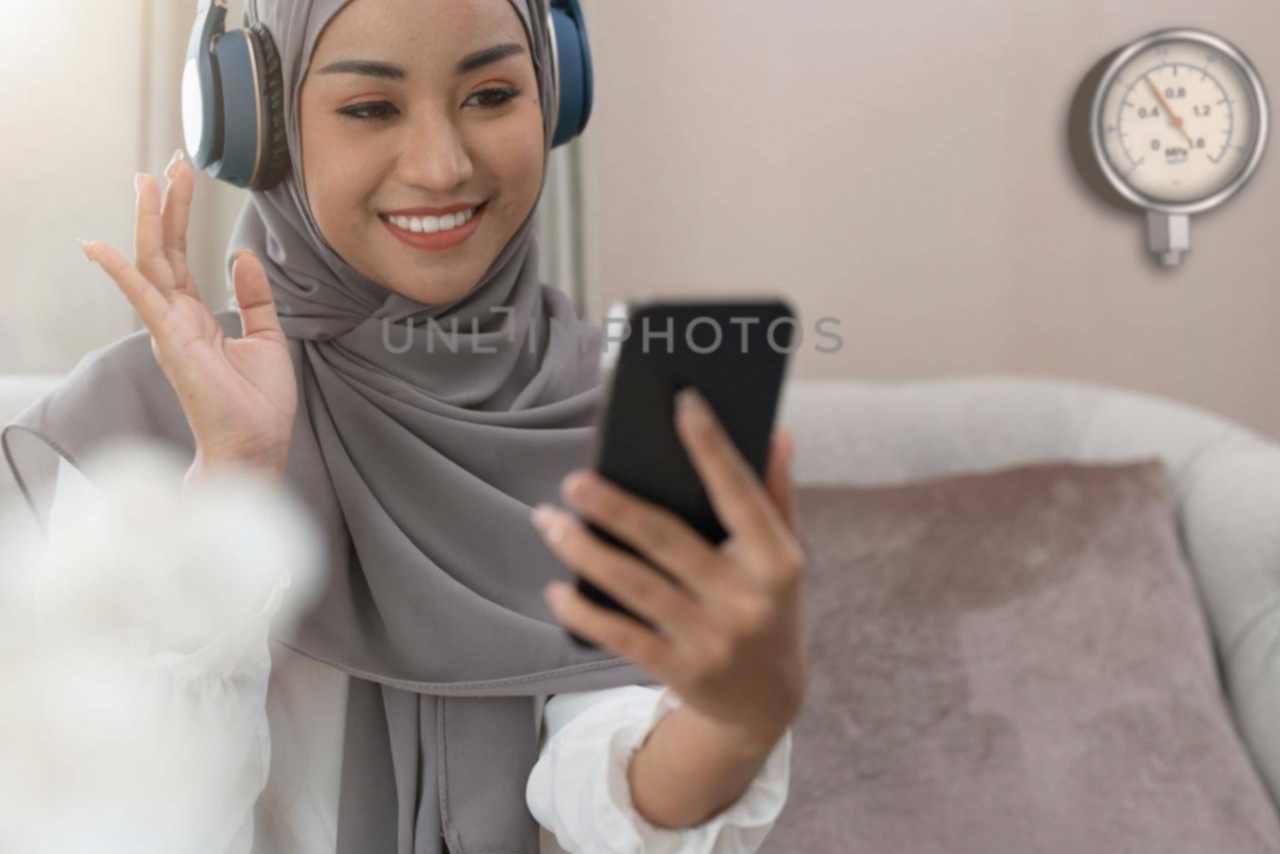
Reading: 0.6; MPa
